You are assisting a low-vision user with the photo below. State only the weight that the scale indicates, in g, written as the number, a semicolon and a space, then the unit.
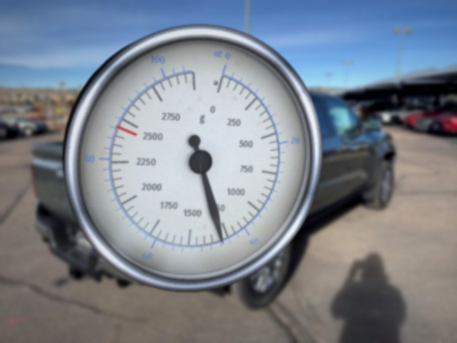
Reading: 1300; g
